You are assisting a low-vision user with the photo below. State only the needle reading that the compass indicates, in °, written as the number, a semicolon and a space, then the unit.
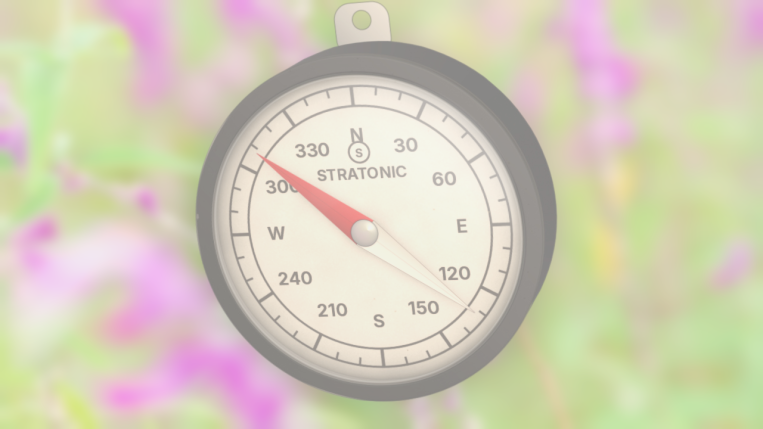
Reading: 310; °
